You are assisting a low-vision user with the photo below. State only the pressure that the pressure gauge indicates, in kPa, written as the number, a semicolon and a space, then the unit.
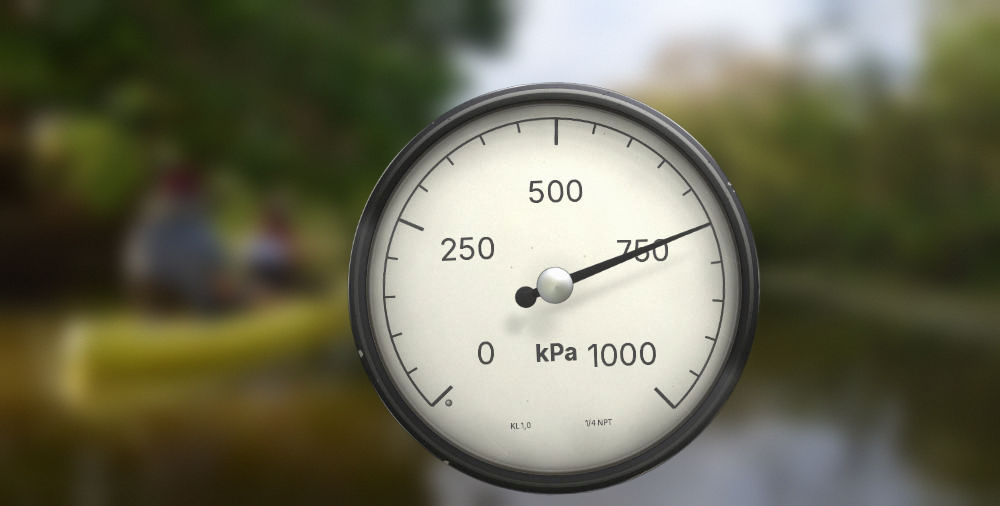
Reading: 750; kPa
